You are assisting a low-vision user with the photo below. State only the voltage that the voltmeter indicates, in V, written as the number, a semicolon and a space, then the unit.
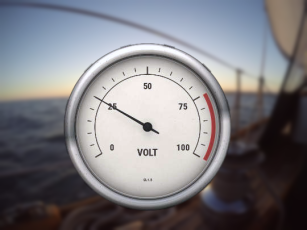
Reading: 25; V
